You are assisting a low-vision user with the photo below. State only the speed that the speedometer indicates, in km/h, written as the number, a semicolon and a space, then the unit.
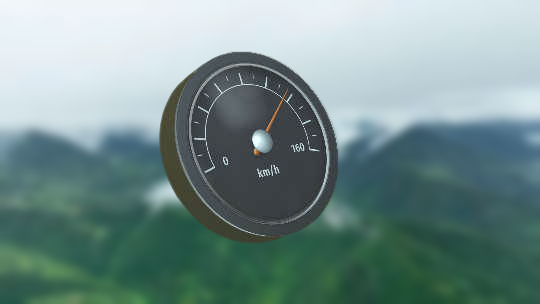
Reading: 115; km/h
